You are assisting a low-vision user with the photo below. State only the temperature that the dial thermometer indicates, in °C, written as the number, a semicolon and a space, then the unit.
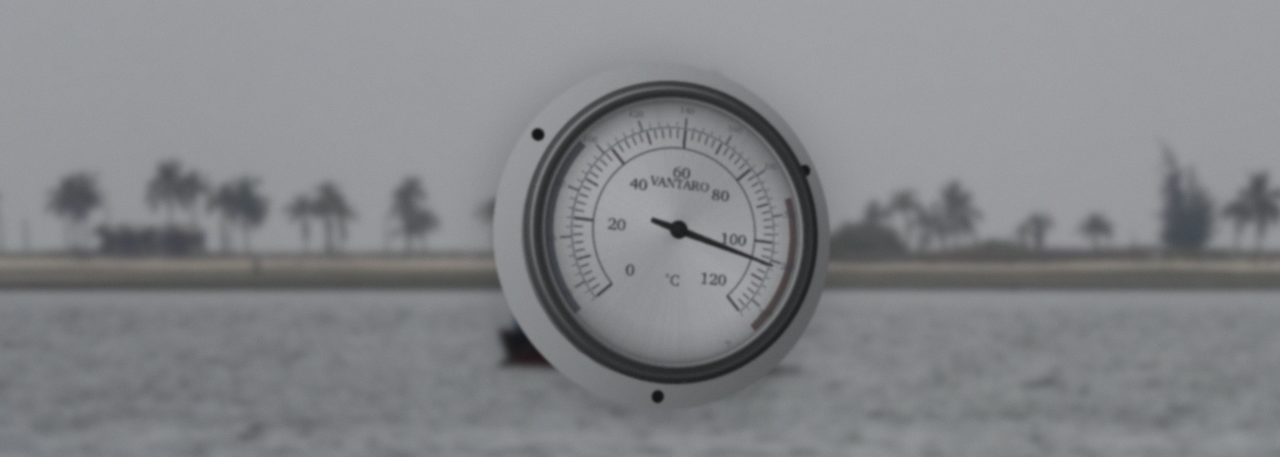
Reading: 106; °C
